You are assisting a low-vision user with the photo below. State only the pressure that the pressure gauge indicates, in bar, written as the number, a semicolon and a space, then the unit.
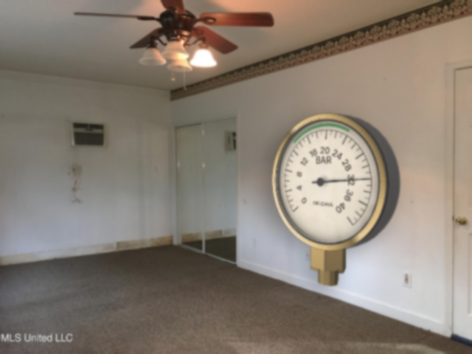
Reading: 32; bar
